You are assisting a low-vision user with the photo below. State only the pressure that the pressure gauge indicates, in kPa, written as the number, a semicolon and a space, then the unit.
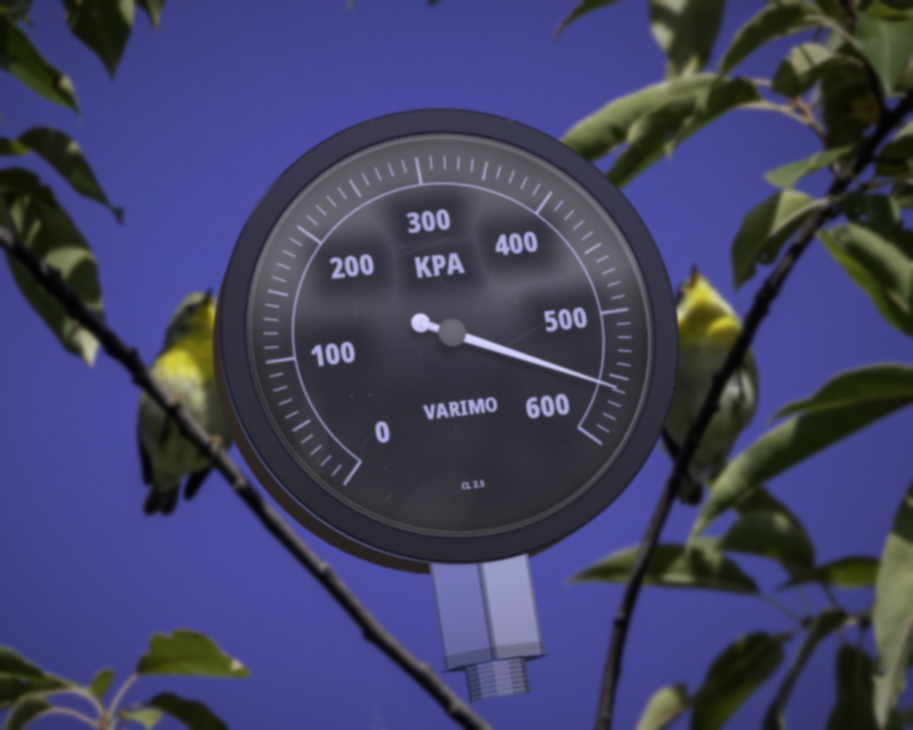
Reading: 560; kPa
